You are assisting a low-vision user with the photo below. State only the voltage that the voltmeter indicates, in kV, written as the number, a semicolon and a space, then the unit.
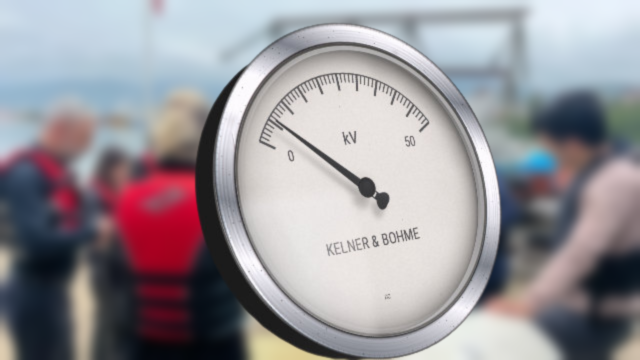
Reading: 5; kV
